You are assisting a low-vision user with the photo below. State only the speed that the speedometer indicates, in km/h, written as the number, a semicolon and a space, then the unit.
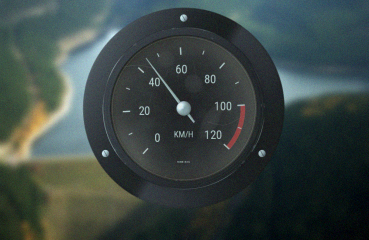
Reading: 45; km/h
